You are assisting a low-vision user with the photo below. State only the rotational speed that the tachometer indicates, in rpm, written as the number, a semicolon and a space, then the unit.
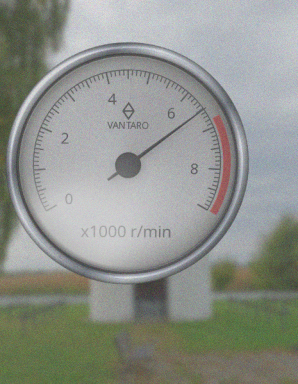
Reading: 6500; rpm
